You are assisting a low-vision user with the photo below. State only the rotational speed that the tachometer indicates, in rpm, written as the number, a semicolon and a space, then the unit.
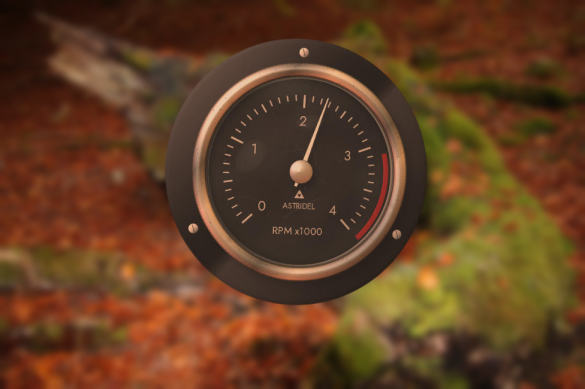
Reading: 2250; rpm
